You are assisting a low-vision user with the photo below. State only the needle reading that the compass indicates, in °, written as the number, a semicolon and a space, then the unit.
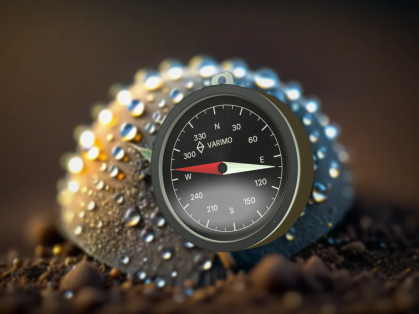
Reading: 280; °
